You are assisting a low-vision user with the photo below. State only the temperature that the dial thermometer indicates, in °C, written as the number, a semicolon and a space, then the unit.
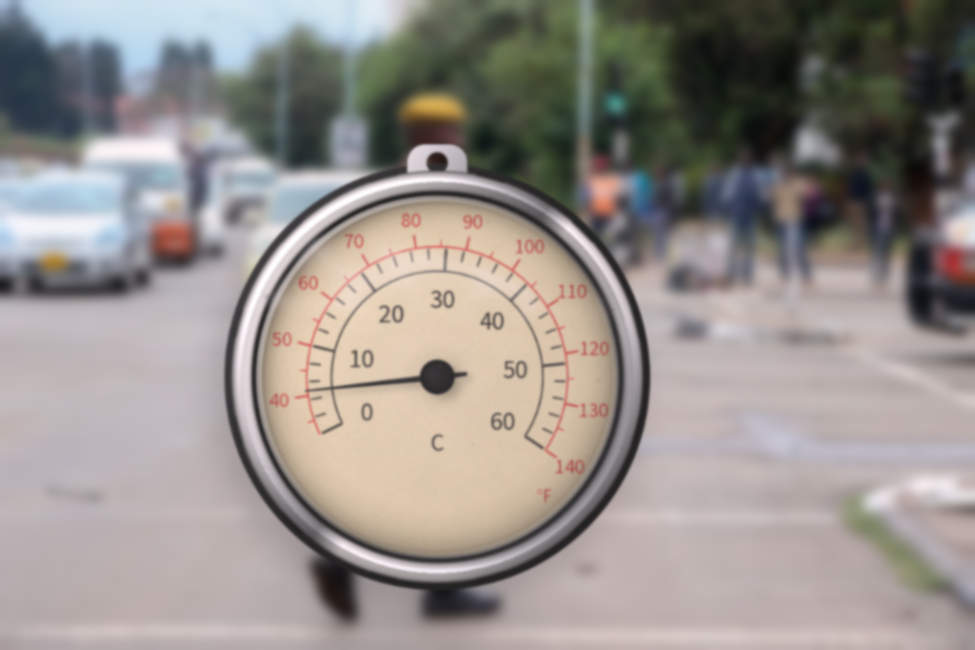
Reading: 5; °C
